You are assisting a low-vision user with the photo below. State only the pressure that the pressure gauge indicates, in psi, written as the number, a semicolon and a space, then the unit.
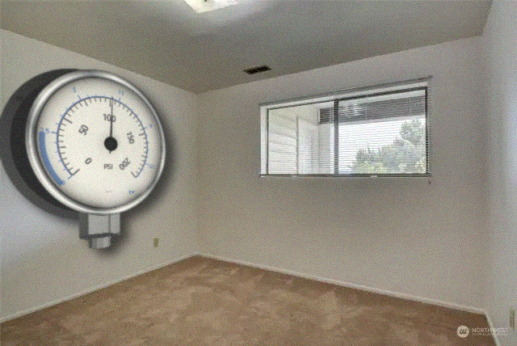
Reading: 100; psi
